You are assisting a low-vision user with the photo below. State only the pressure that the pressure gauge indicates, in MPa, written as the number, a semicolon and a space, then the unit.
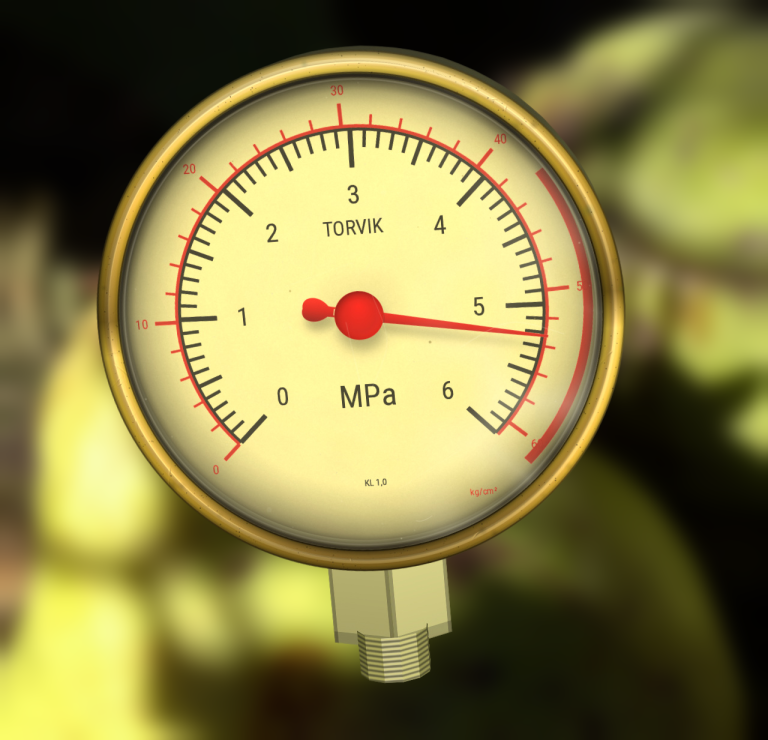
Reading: 5.2; MPa
